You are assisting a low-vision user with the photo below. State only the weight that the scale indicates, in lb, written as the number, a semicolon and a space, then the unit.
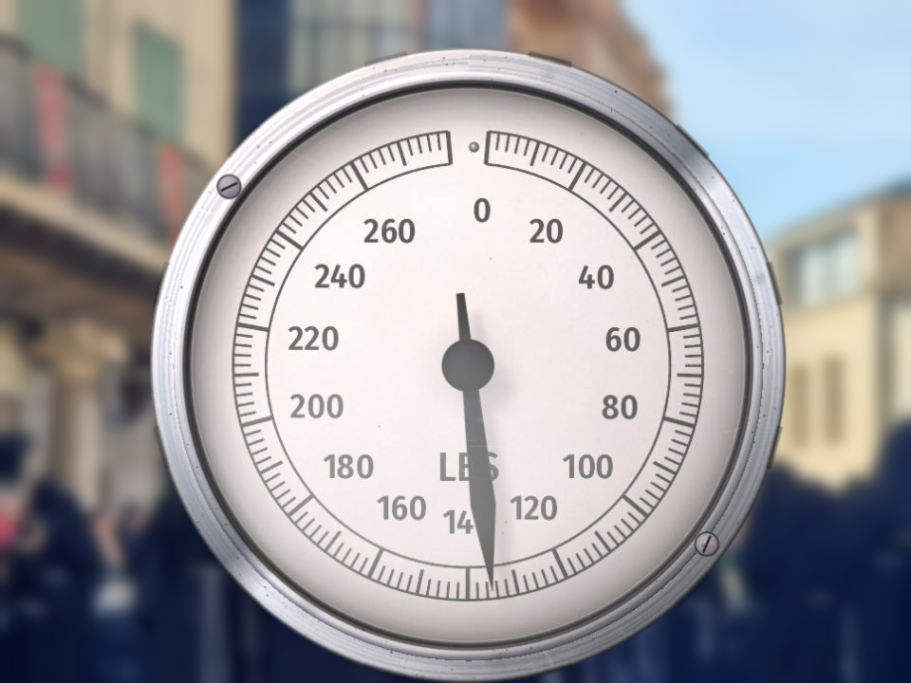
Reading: 135; lb
